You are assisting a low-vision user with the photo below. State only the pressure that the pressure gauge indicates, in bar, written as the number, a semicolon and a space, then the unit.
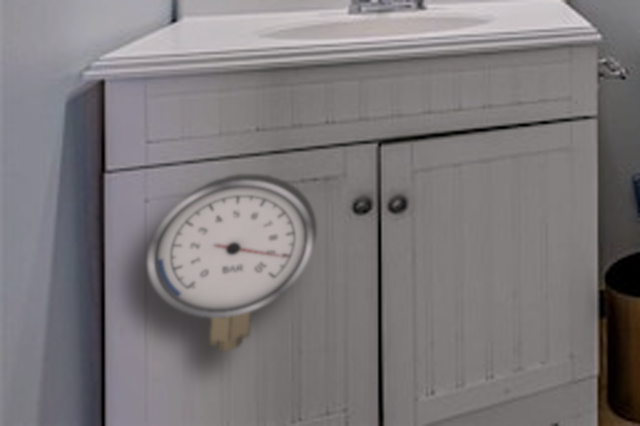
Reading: 9; bar
